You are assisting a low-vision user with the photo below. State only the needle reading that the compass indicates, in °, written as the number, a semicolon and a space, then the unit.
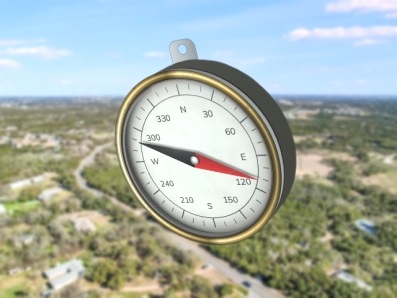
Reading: 110; °
